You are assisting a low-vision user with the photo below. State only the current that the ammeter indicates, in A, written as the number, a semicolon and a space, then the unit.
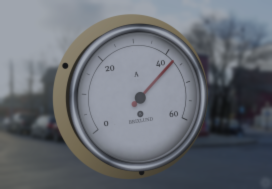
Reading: 42.5; A
